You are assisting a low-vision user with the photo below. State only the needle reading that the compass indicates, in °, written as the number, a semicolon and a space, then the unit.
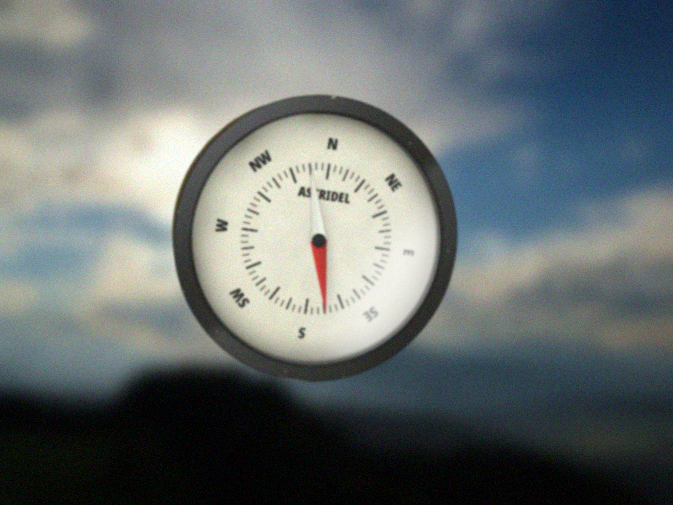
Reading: 165; °
